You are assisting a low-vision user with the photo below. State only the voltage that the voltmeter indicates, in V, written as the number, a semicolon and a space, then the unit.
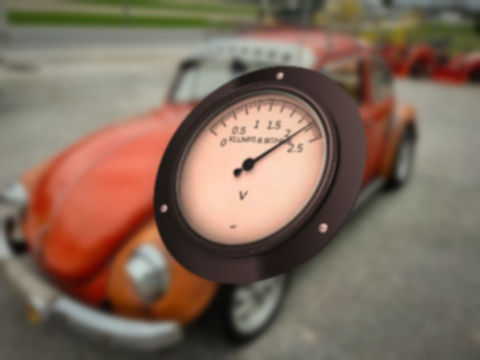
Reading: 2.25; V
